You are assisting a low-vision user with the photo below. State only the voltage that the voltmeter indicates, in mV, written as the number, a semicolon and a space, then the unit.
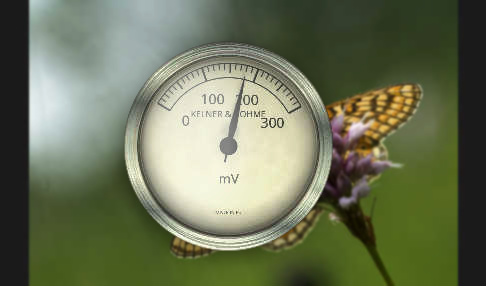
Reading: 180; mV
